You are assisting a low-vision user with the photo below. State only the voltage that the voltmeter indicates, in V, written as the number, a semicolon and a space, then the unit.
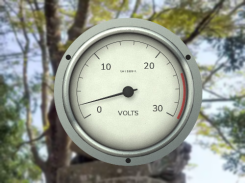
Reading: 2; V
